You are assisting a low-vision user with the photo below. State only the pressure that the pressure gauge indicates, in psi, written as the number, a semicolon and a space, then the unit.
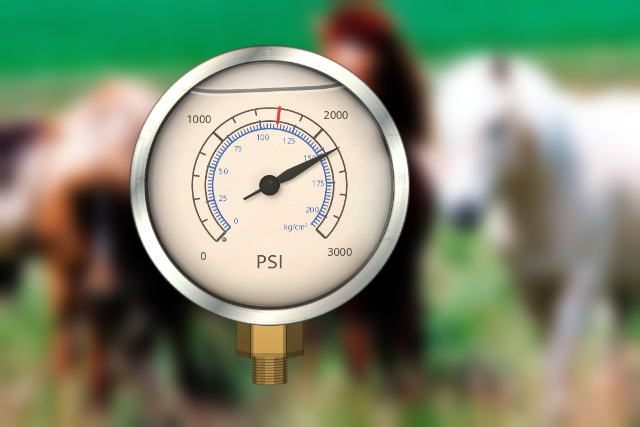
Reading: 2200; psi
